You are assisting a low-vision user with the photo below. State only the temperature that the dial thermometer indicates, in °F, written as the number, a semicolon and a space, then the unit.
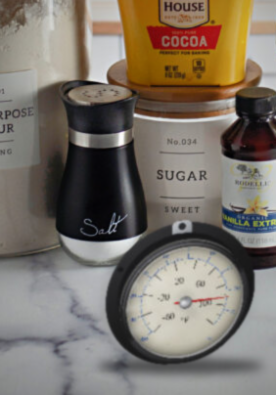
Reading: 90; °F
